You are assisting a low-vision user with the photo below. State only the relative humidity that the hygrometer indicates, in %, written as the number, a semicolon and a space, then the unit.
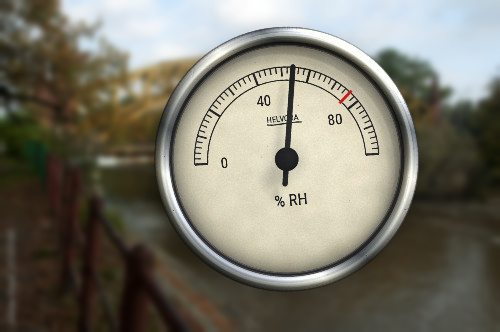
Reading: 54; %
